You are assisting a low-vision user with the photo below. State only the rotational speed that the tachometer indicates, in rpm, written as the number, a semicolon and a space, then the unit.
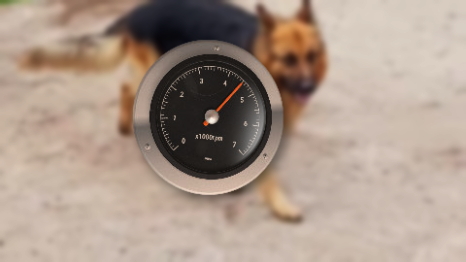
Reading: 4500; rpm
